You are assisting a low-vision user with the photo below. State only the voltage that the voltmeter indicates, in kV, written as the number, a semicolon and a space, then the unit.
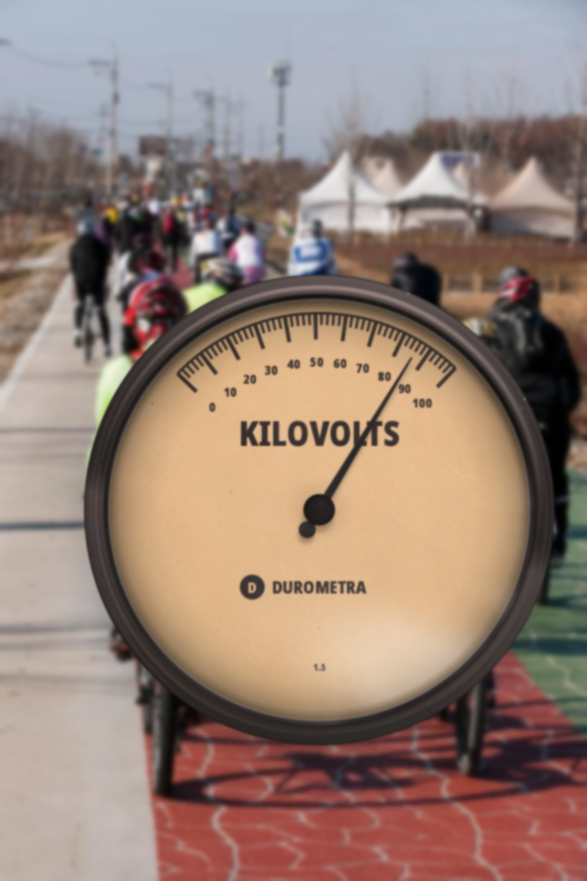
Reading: 86; kV
